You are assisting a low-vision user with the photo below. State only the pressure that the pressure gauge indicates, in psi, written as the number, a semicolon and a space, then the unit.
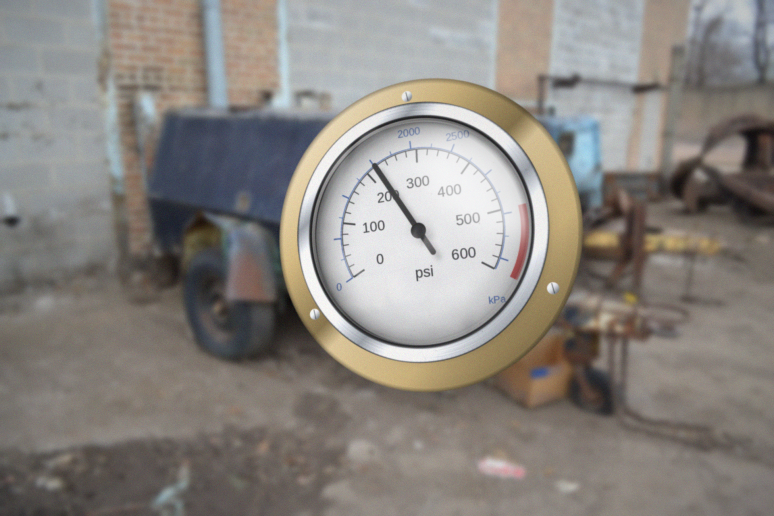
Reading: 220; psi
